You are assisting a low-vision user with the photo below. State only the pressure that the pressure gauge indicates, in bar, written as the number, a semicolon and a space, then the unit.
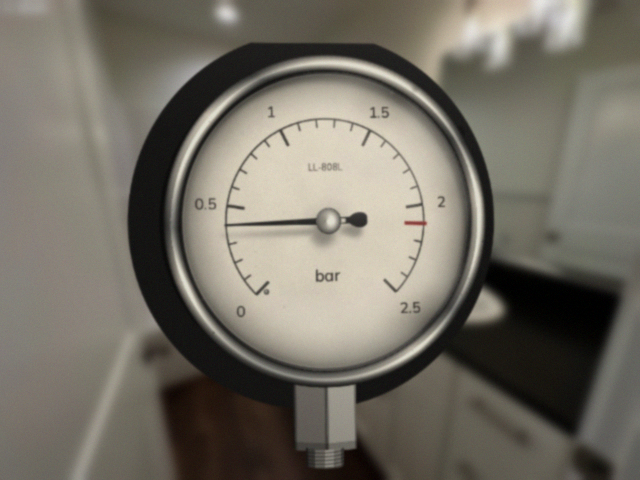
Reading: 0.4; bar
